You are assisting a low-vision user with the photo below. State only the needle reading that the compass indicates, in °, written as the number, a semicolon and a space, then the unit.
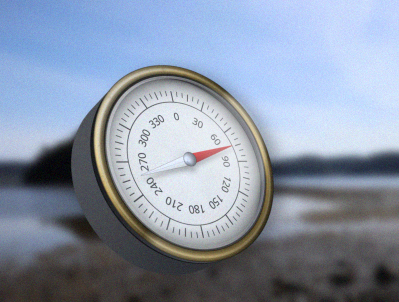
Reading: 75; °
